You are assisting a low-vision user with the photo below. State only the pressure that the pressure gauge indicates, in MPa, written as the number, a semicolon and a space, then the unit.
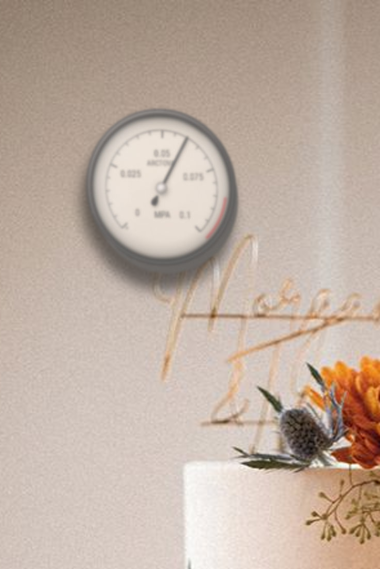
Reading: 0.06; MPa
